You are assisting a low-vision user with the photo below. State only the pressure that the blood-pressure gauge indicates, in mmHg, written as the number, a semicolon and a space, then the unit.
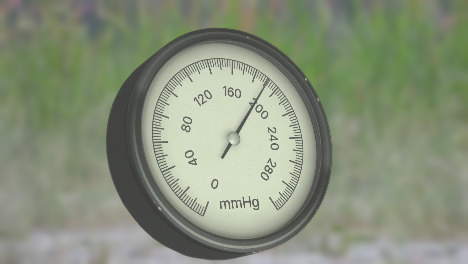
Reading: 190; mmHg
